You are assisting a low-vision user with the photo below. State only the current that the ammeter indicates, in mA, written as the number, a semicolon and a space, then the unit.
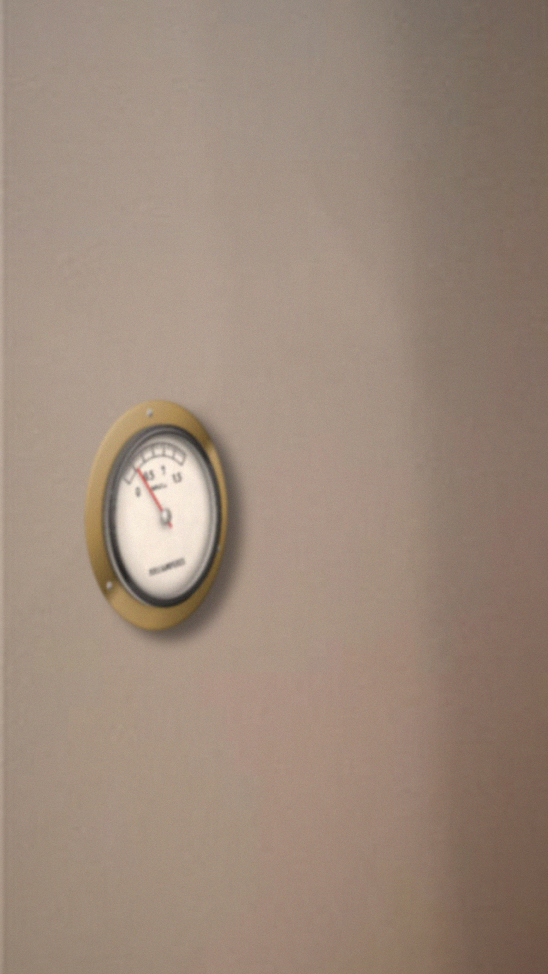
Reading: 0.25; mA
